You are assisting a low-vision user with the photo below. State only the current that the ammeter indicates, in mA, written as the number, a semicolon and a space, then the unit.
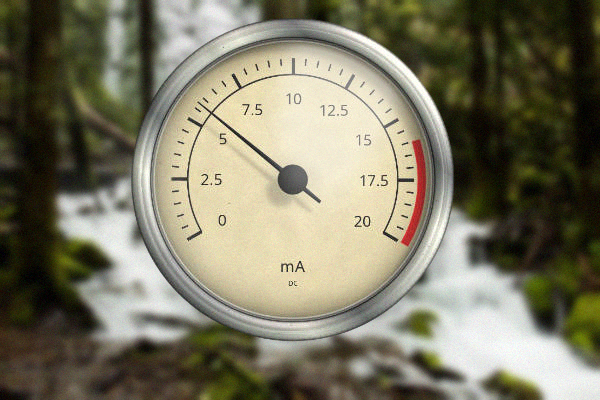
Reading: 5.75; mA
